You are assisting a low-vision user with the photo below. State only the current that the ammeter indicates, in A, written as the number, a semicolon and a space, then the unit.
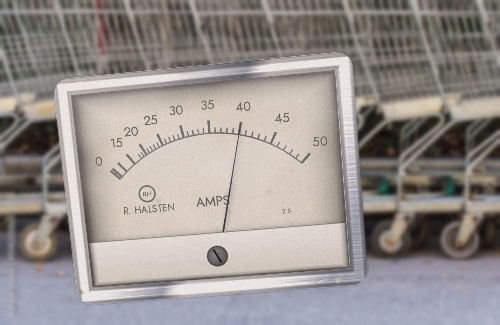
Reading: 40; A
